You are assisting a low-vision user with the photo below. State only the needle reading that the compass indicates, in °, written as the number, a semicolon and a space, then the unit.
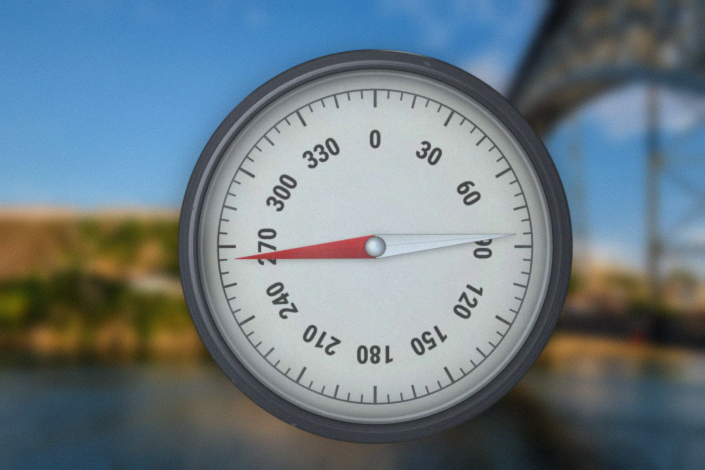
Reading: 265; °
